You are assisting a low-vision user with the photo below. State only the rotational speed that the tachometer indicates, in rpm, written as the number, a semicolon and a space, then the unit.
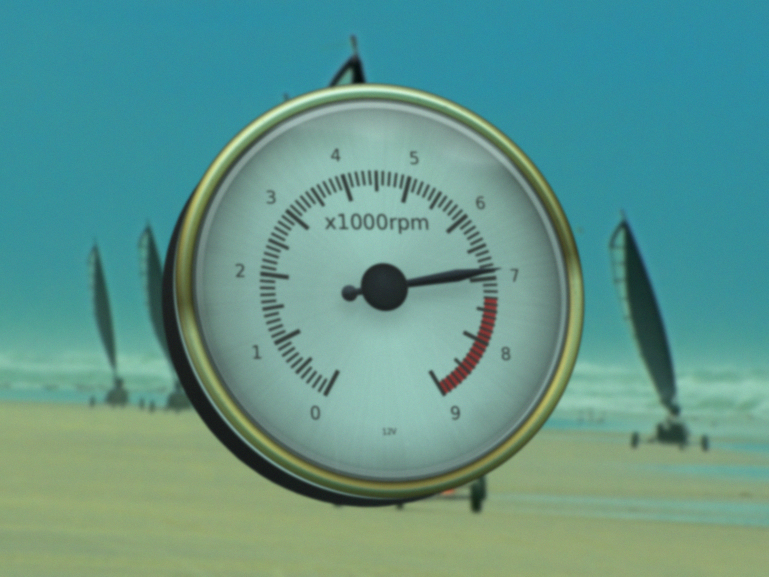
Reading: 6900; rpm
